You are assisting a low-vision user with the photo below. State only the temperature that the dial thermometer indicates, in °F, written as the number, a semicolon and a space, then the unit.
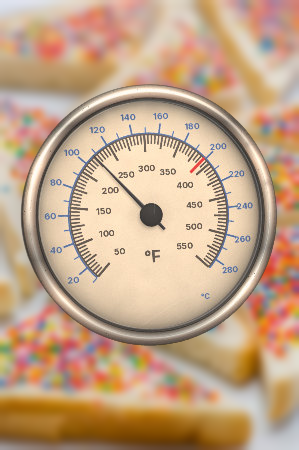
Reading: 225; °F
